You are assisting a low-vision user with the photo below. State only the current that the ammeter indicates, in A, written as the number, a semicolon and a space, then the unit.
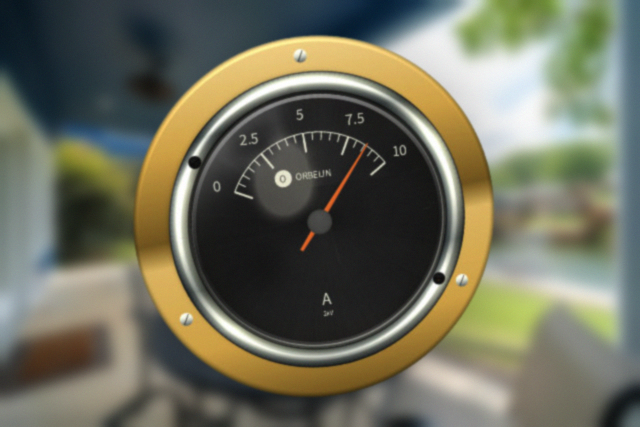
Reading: 8.5; A
